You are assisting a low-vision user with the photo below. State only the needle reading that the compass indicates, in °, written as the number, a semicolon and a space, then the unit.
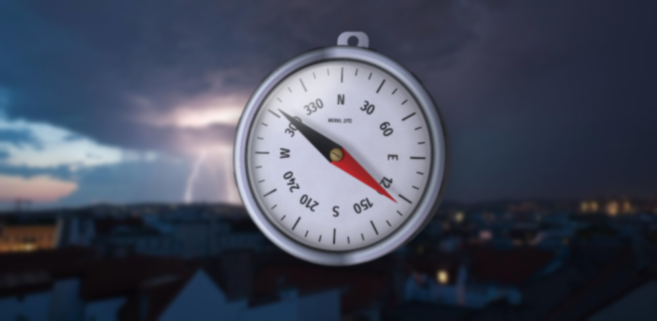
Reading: 125; °
